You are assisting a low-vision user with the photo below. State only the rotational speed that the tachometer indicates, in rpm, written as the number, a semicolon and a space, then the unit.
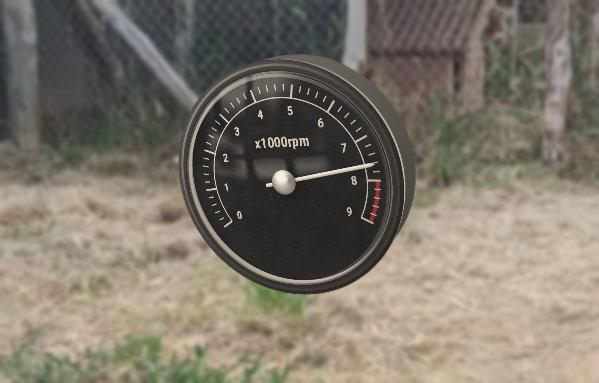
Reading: 7600; rpm
